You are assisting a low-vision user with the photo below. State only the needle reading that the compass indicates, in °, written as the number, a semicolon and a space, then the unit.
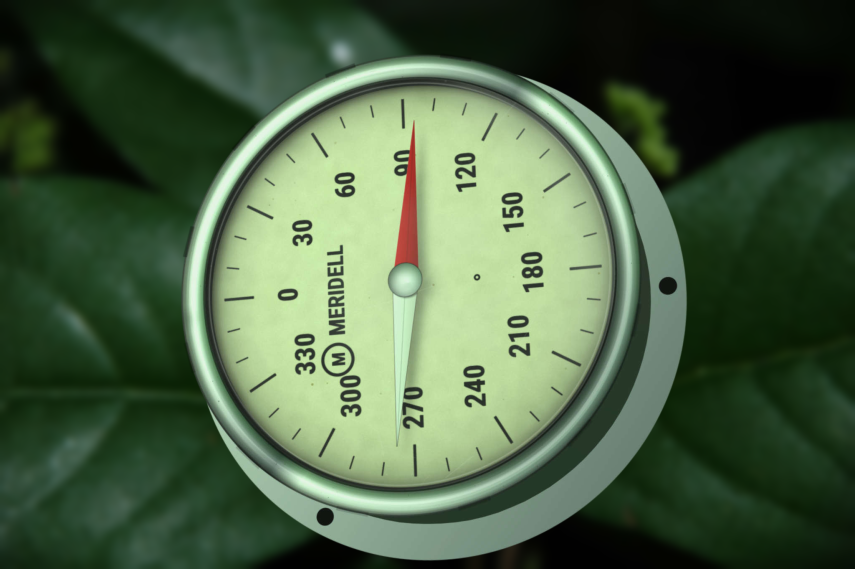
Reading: 95; °
